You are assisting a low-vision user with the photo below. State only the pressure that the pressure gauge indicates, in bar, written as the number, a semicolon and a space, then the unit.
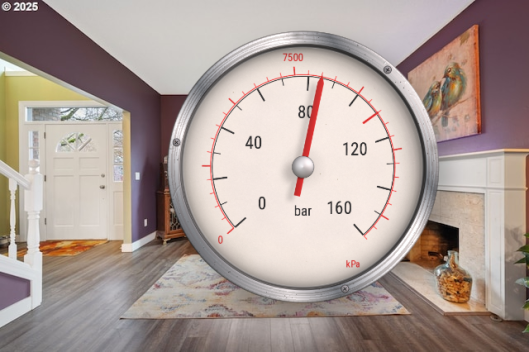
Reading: 85; bar
